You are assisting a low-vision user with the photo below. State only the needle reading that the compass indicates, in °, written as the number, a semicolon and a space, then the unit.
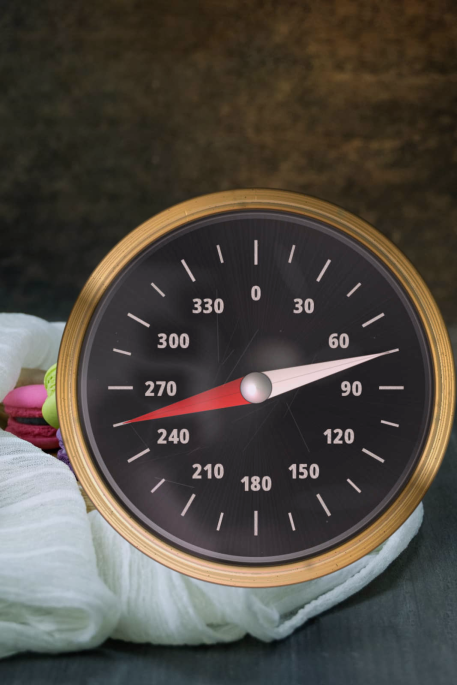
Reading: 255; °
